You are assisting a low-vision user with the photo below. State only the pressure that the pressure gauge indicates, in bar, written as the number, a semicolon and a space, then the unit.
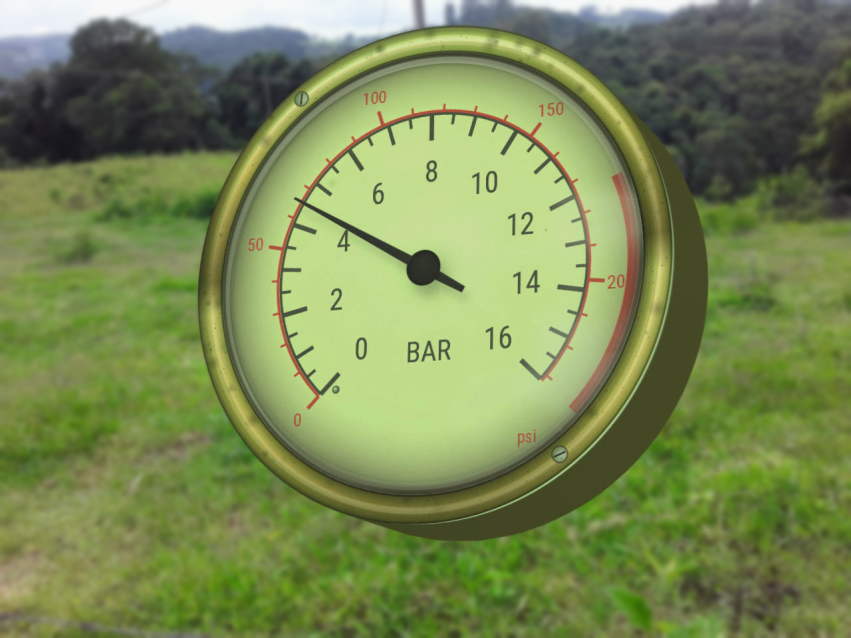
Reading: 4.5; bar
